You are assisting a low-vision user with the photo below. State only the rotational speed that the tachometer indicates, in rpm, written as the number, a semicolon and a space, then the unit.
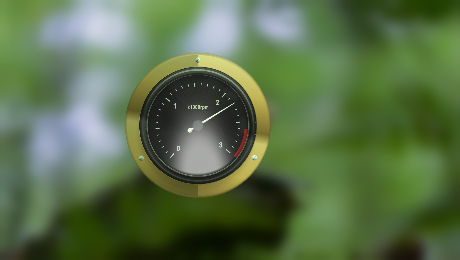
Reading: 2200; rpm
